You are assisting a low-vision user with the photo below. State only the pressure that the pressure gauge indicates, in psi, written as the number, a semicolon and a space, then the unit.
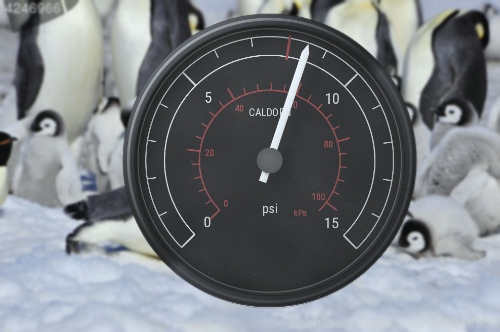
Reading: 8.5; psi
